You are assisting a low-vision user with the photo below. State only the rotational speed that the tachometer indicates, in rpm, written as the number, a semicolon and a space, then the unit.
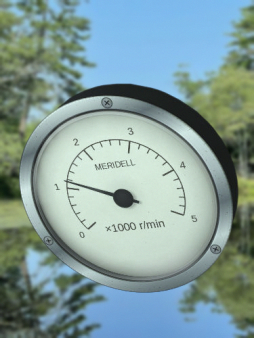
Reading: 1200; rpm
